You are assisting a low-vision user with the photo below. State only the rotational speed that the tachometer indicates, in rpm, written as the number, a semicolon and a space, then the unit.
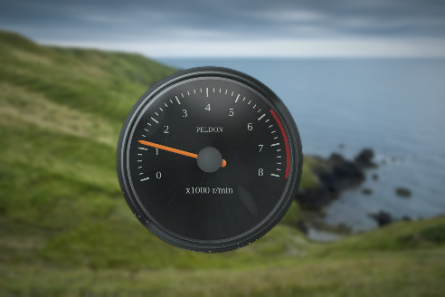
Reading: 1200; rpm
